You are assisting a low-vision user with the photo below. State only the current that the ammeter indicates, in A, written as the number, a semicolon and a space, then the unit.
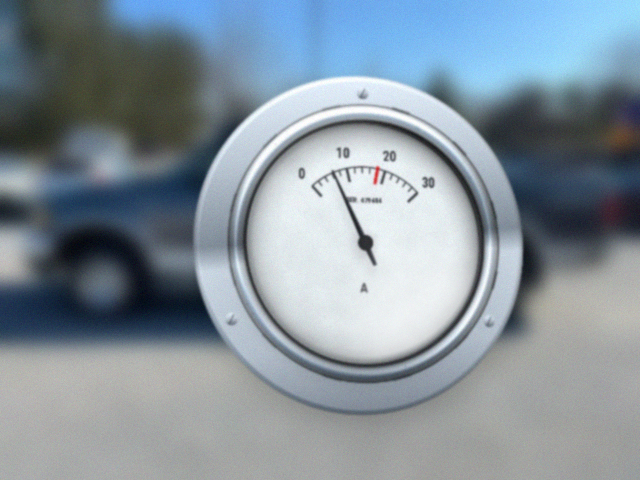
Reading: 6; A
